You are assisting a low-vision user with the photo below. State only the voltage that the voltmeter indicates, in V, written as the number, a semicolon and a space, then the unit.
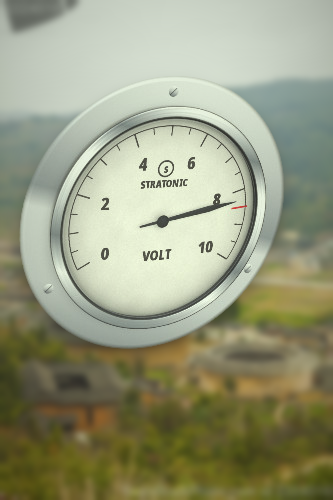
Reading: 8.25; V
